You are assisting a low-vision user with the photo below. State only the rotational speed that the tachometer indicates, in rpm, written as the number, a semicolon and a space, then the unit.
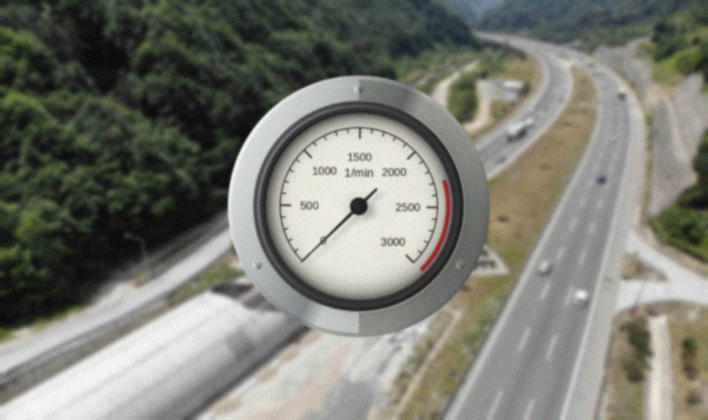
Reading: 0; rpm
